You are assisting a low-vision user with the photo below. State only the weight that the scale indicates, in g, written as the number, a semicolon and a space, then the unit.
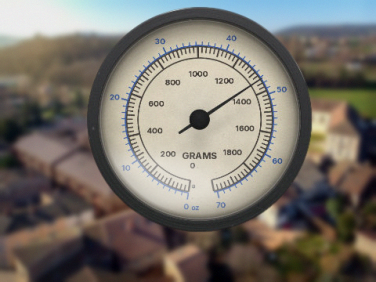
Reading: 1340; g
